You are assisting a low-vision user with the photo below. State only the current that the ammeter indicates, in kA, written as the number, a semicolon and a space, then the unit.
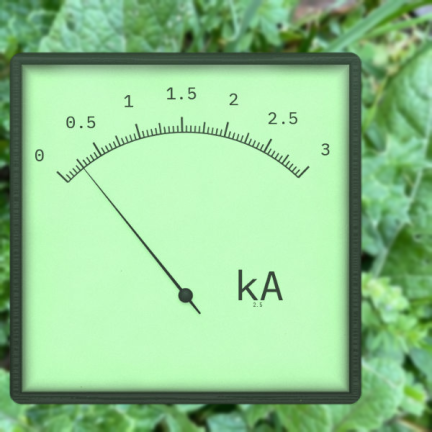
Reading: 0.25; kA
